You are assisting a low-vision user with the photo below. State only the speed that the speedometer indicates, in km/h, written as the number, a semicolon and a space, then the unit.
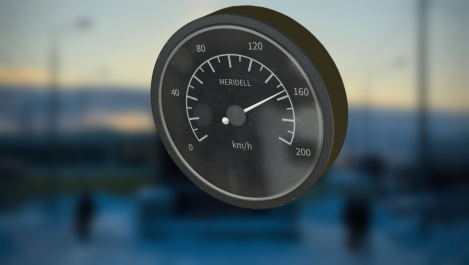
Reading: 155; km/h
